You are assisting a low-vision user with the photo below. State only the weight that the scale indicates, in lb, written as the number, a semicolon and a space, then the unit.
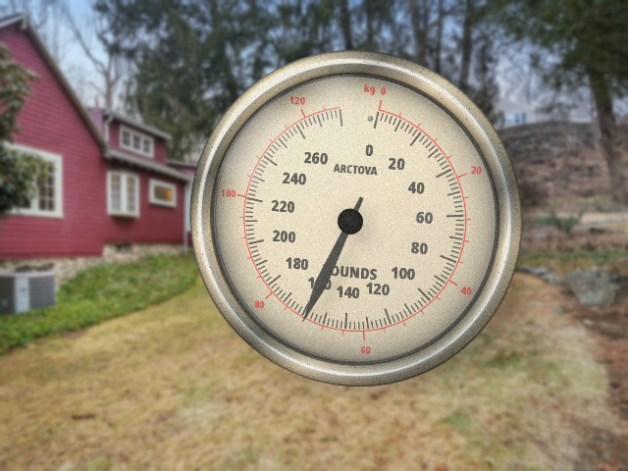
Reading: 158; lb
